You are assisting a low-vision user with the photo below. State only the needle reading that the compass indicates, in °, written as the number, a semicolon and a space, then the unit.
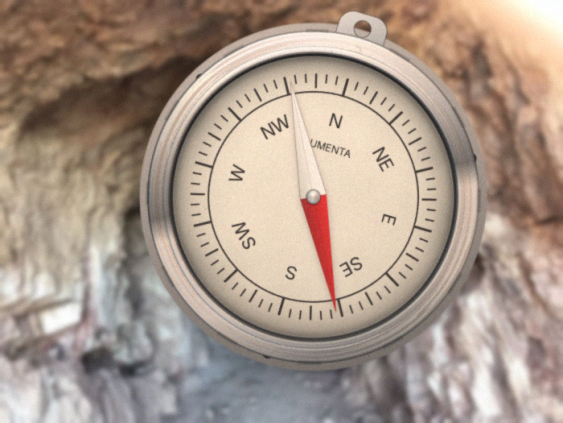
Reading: 152.5; °
